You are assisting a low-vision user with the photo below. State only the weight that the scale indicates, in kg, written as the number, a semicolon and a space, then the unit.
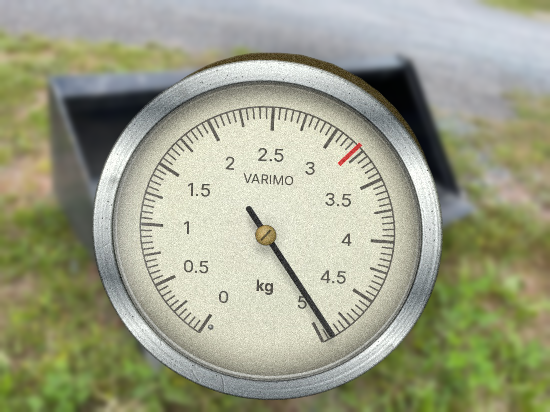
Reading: 4.9; kg
